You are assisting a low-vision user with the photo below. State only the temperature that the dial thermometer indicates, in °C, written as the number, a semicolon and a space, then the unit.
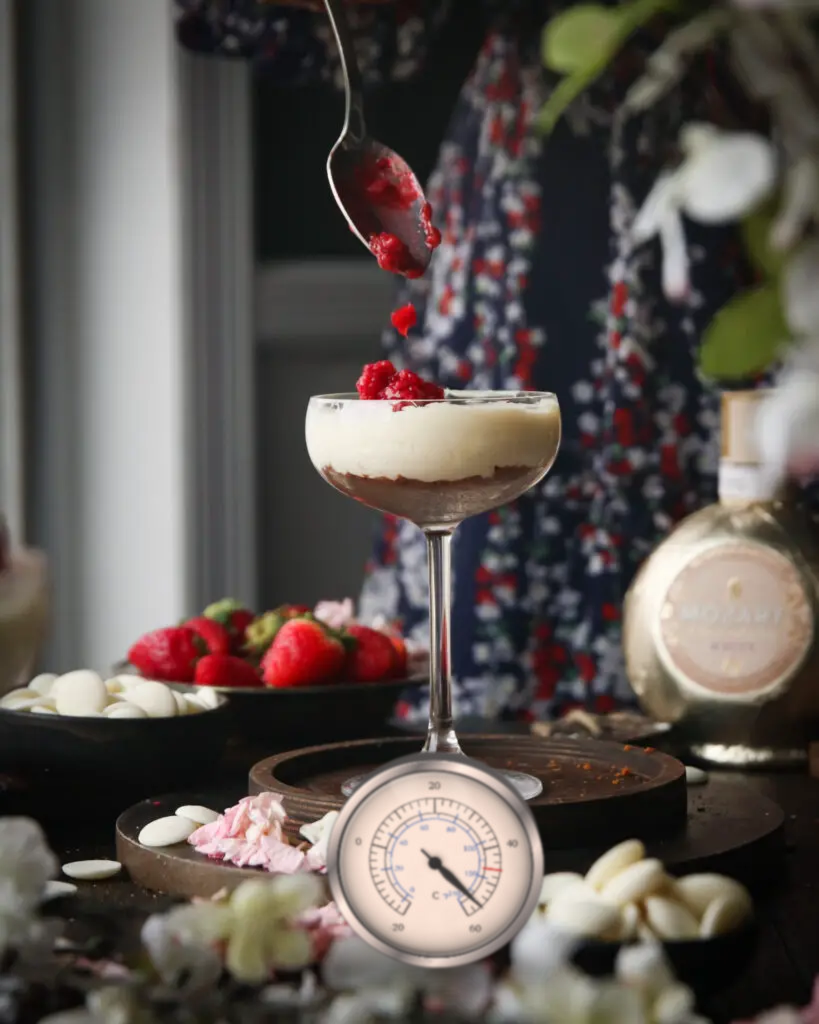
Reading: 56; °C
